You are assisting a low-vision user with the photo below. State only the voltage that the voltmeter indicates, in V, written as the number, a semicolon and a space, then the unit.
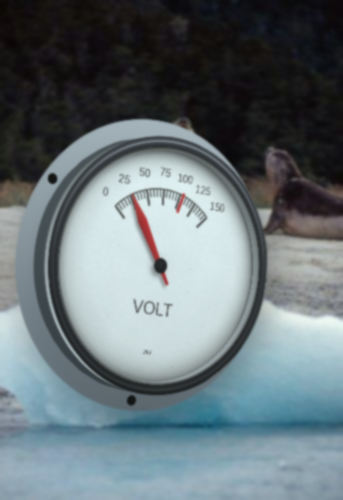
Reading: 25; V
